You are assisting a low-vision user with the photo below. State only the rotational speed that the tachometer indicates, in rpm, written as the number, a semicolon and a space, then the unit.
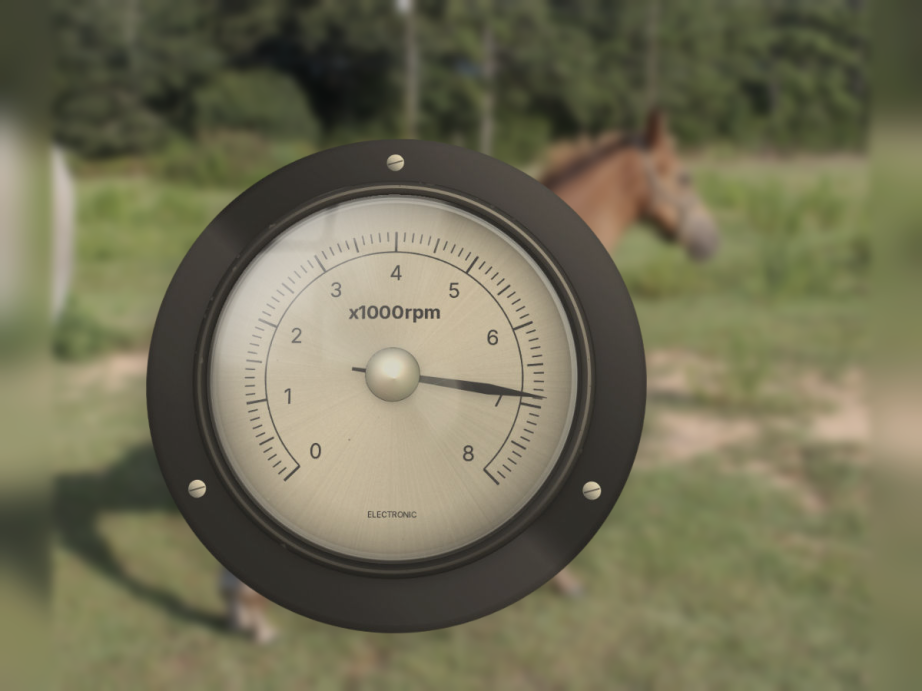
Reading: 6900; rpm
